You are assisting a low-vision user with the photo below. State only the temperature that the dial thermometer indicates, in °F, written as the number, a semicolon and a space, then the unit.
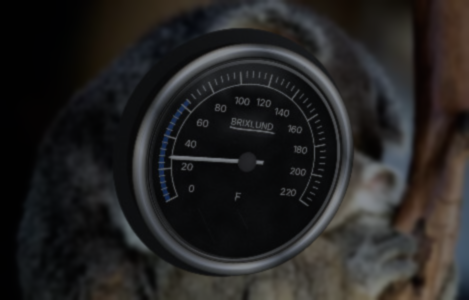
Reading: 28; °F
